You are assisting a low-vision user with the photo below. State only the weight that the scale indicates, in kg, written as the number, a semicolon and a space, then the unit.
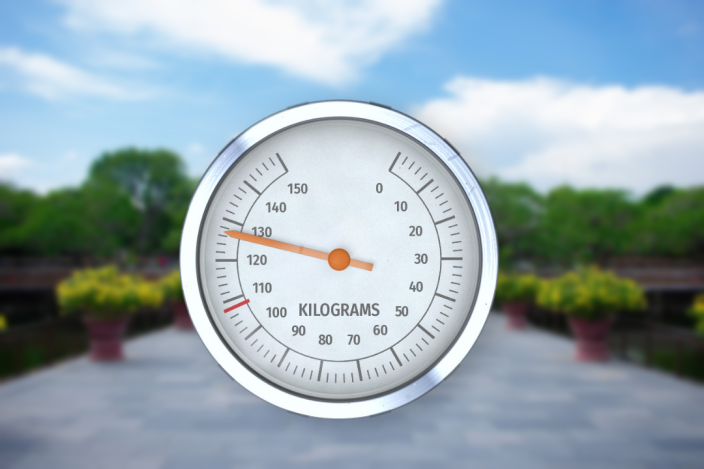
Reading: 127; kg
